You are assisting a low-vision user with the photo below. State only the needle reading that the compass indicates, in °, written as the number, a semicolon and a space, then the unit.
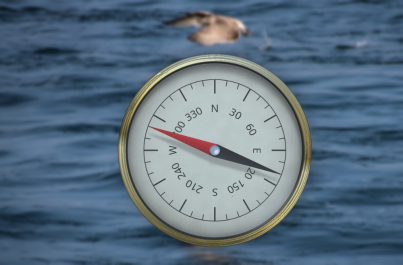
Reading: 290; °
